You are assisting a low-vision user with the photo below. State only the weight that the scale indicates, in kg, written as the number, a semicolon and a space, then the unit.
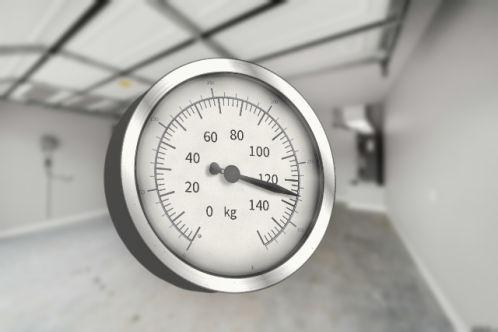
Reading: 126; kg
